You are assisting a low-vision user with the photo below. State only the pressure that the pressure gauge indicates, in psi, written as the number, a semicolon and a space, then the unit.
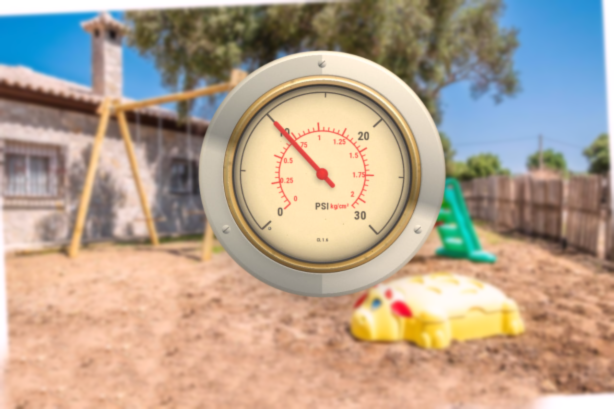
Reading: 10; psi
